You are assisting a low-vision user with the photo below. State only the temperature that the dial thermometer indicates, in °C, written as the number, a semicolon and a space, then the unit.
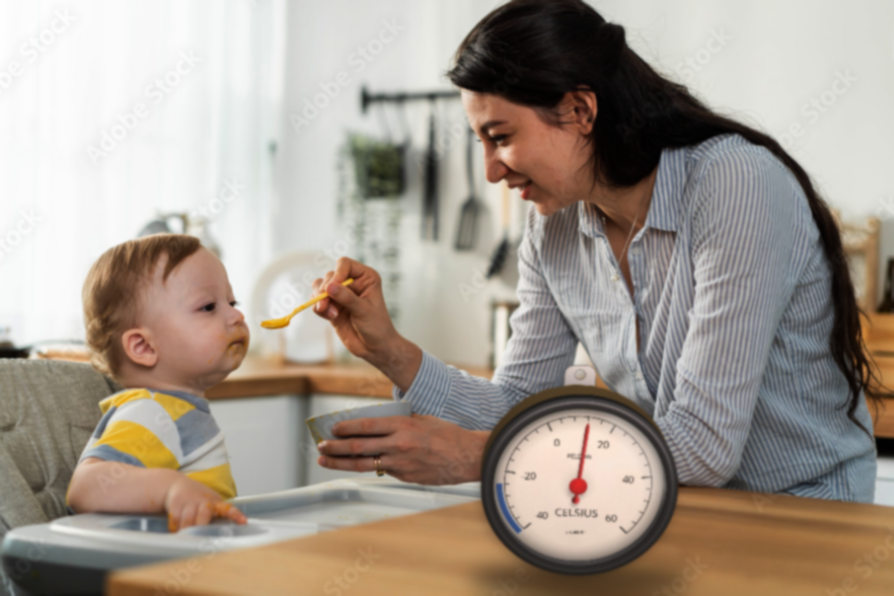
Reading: 12; °C
